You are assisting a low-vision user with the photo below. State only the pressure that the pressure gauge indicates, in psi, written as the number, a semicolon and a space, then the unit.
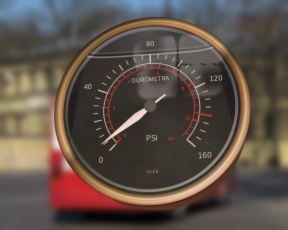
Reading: 5; psi
